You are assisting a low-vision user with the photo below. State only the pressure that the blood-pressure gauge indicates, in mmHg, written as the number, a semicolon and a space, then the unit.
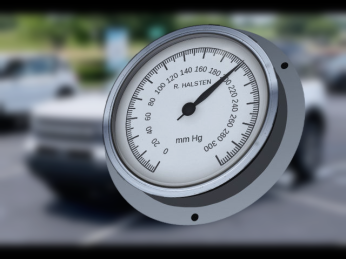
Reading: 200; mmHg
